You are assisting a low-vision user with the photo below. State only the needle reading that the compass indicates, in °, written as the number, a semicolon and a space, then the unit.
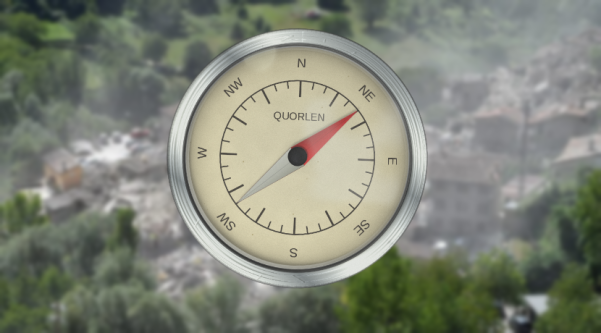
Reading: 50; °
